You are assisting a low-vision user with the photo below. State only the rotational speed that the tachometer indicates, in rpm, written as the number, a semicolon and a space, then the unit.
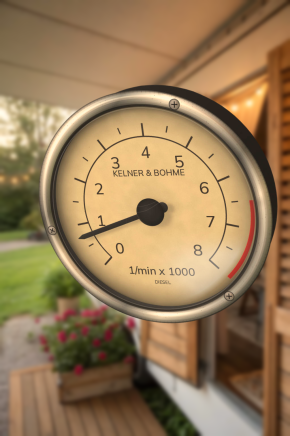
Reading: 750; rpm
